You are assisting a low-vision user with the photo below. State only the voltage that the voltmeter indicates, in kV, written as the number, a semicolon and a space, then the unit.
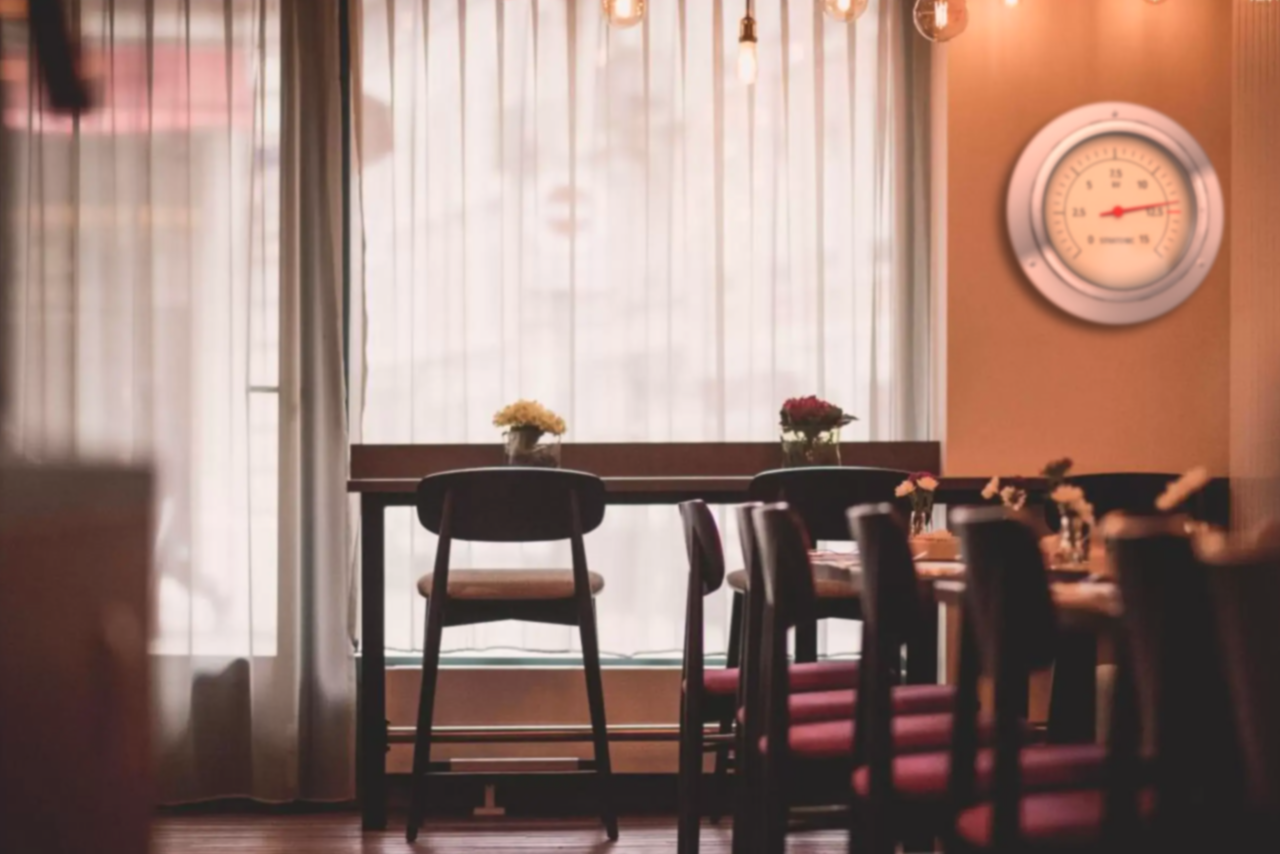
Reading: 12; kV
